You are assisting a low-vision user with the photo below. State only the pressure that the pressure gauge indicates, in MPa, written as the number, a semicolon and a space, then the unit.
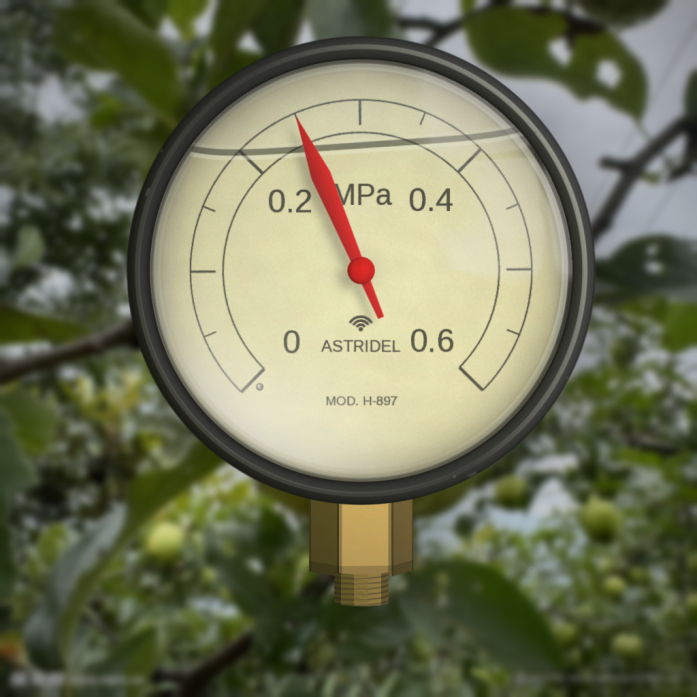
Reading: 0.25; MPa
